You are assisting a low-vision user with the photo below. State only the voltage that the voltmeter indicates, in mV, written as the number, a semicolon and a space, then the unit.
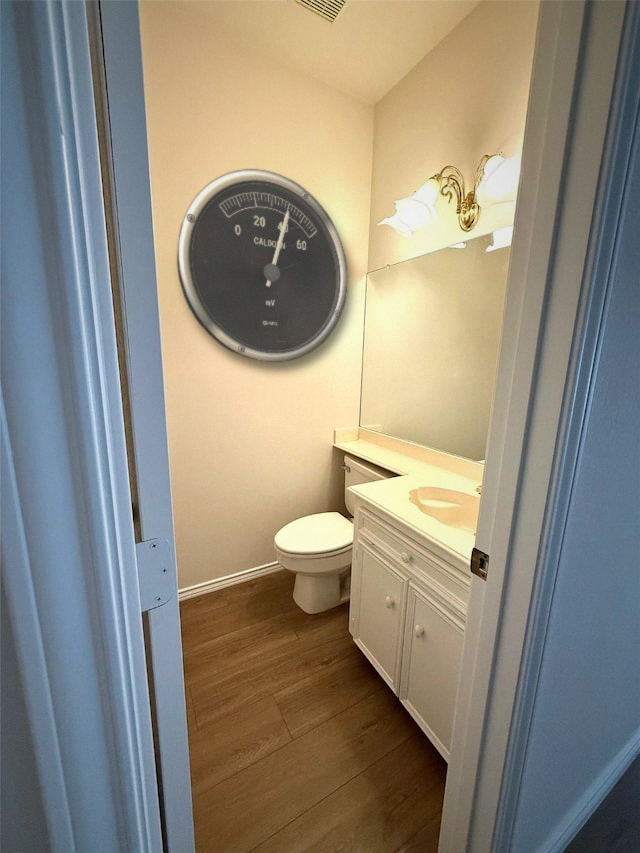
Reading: 40; mV
